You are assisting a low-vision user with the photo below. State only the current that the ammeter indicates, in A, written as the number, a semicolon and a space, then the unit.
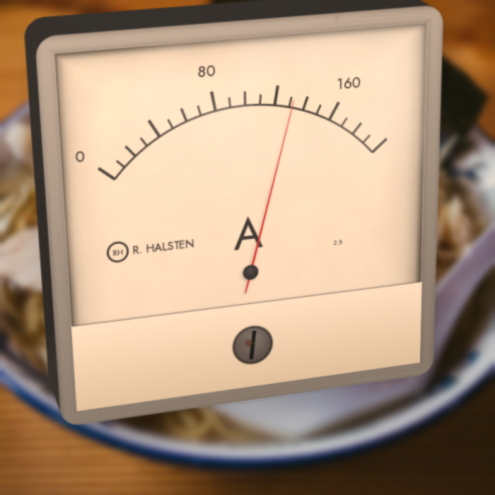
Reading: 130; A
